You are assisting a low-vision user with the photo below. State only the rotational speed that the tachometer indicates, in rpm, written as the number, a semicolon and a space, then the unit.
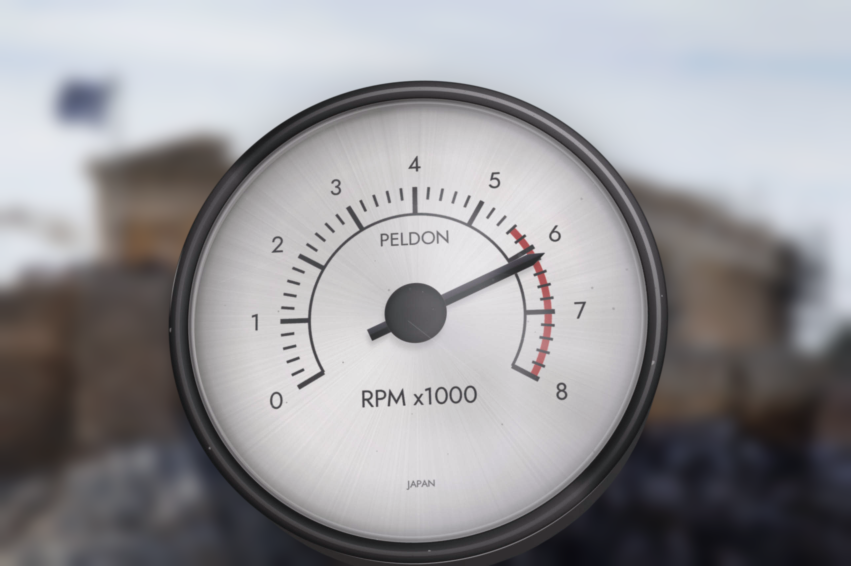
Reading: 6200; rpm
